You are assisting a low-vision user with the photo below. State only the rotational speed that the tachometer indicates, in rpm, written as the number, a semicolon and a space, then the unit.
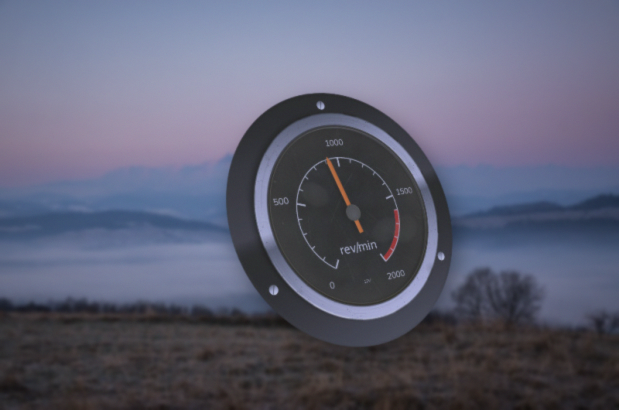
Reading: 900; rpm
